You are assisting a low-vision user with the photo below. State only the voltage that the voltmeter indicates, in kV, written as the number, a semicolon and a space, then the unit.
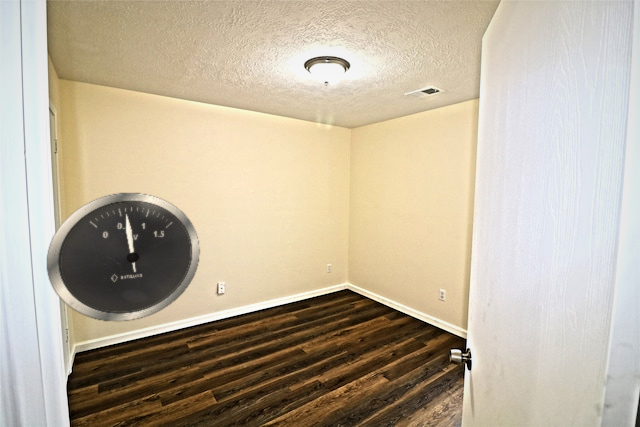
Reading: 0.6; kV
